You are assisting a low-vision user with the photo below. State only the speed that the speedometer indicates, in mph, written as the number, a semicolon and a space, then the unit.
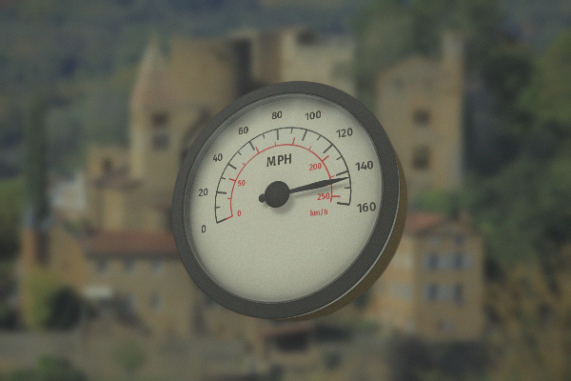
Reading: 145; mph
